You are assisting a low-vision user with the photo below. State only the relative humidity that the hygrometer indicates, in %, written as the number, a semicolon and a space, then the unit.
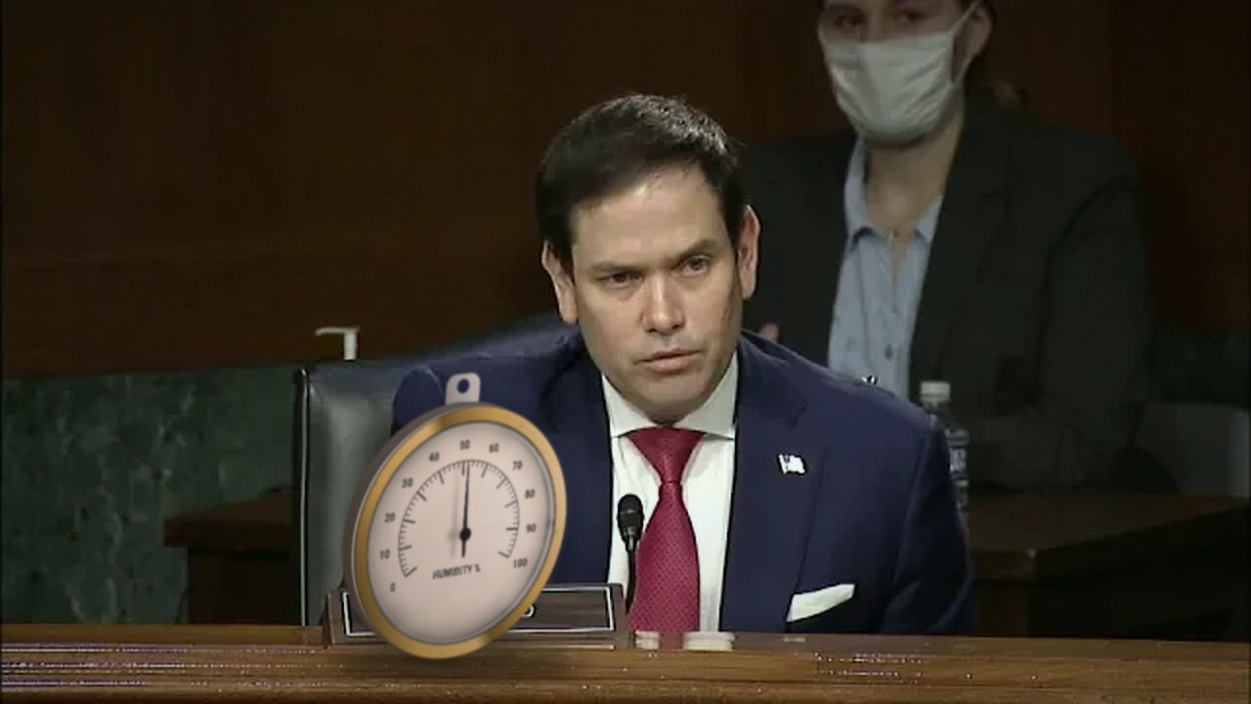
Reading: 50; %
